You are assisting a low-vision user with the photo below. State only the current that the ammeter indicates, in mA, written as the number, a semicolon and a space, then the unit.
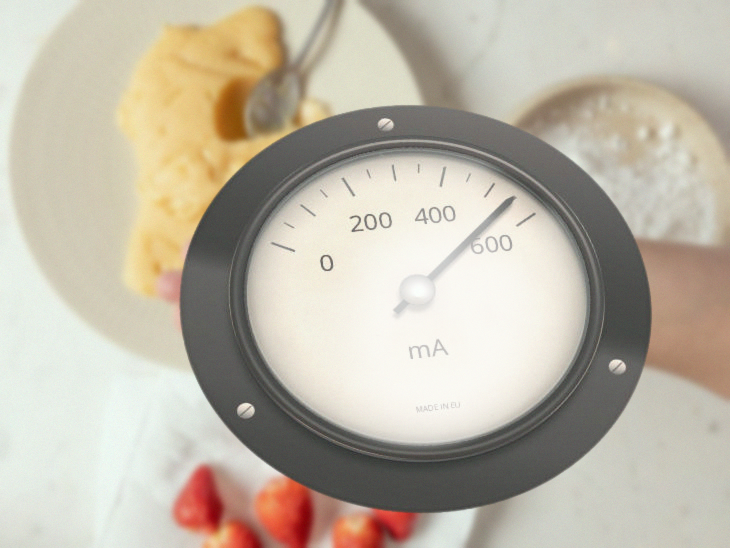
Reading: 550; mA
